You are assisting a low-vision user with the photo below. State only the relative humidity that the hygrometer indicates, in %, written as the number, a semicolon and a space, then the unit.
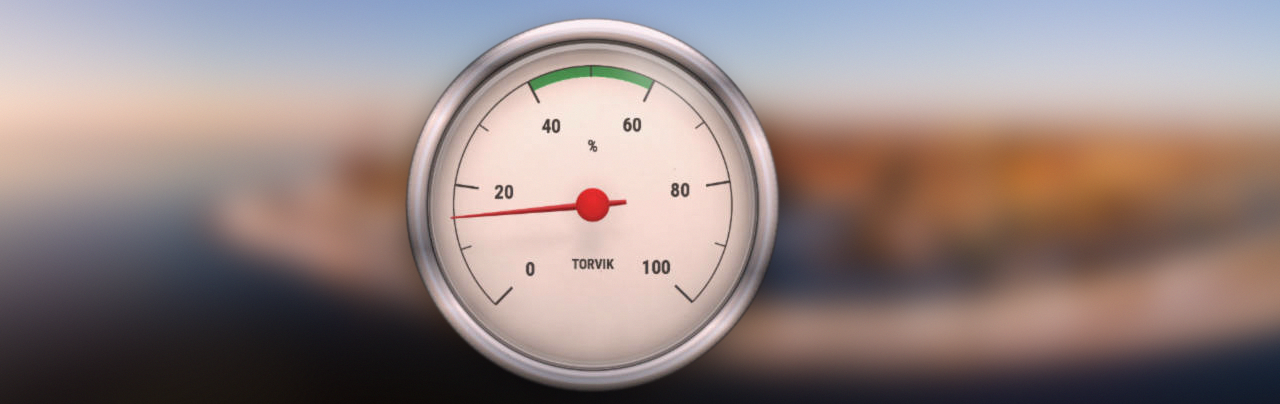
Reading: 15; %
